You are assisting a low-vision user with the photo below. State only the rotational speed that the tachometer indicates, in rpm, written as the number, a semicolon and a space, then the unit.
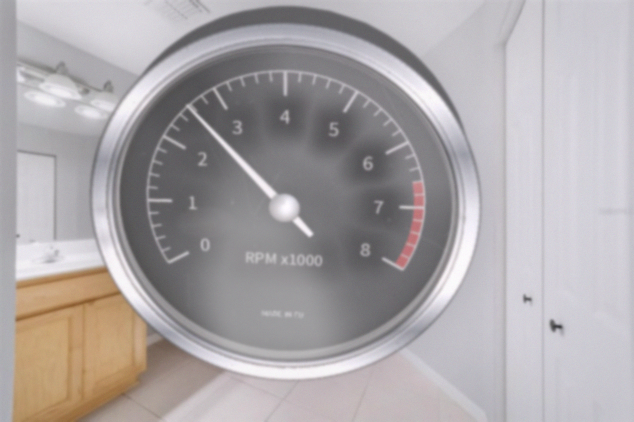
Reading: 2600; rpm
